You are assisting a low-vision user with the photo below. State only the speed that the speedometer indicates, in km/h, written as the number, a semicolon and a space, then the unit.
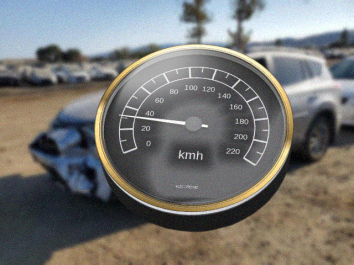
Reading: 30; km/h
